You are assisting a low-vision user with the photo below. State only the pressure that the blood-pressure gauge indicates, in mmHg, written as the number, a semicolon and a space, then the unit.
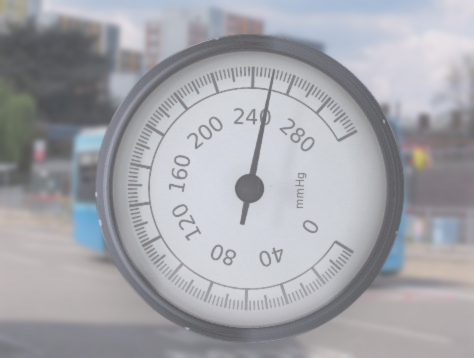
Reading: 250; mmHg
